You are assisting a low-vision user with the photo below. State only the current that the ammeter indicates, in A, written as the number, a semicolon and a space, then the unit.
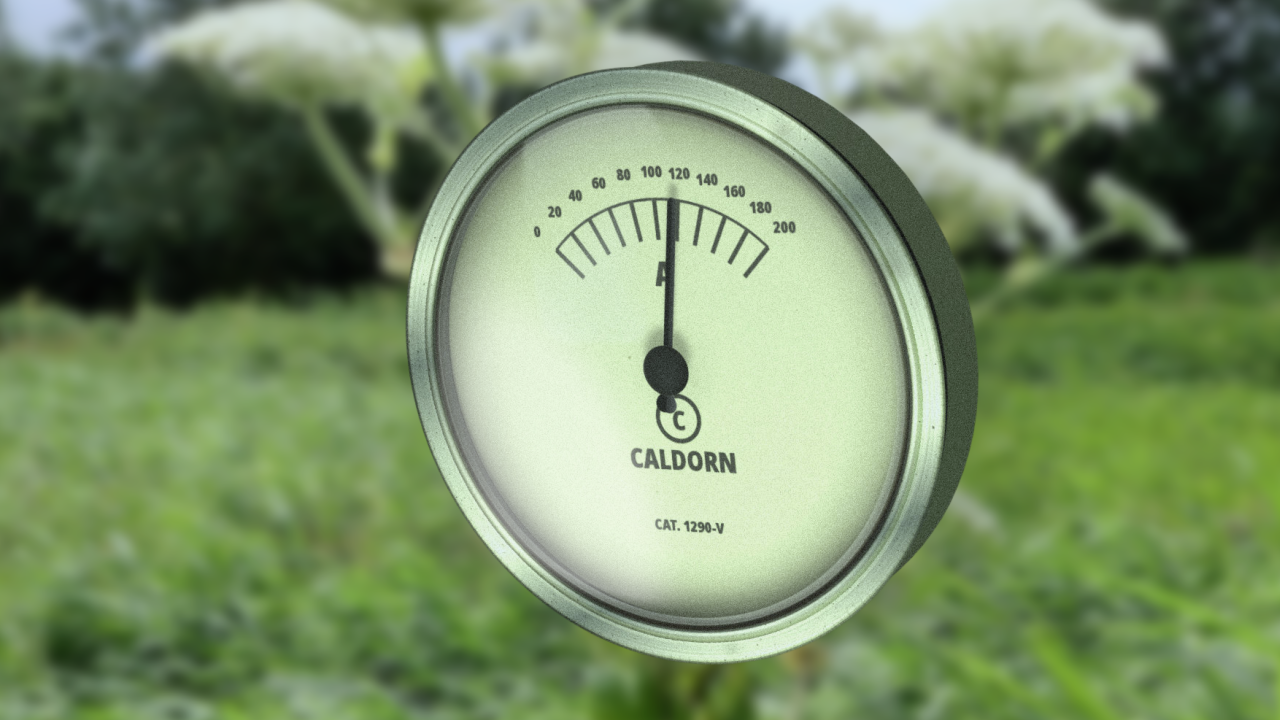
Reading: 120; A
